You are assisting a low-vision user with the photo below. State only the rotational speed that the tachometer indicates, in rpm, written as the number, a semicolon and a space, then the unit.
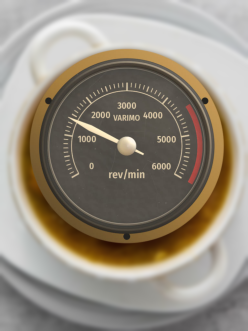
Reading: 1400; rpm
